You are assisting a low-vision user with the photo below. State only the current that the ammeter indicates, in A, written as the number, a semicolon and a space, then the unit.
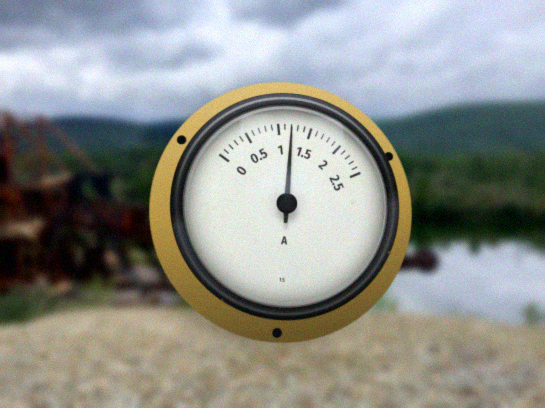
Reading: 1.2; A
